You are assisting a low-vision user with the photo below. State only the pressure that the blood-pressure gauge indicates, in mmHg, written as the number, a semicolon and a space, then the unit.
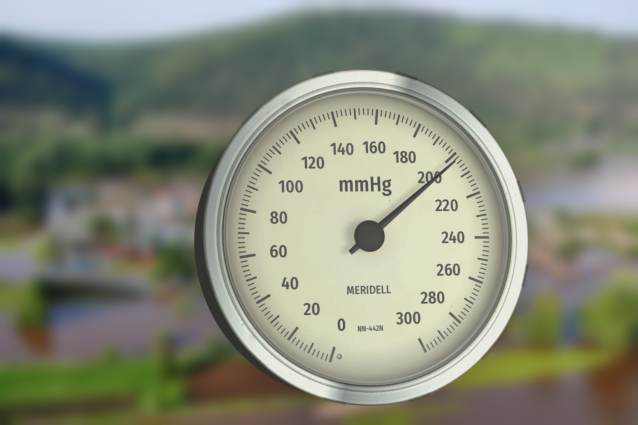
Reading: 202; mmHg
